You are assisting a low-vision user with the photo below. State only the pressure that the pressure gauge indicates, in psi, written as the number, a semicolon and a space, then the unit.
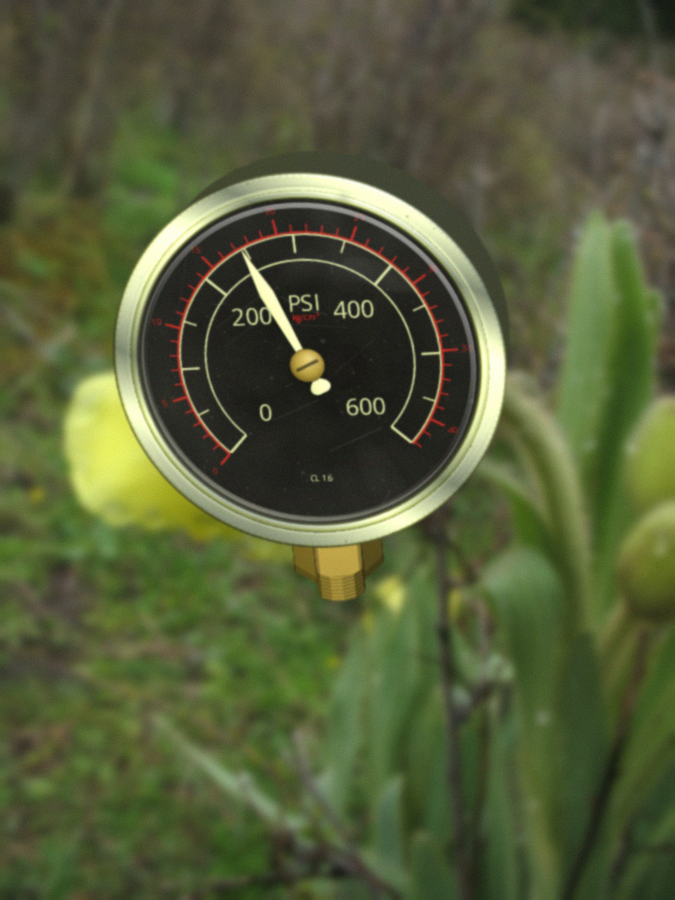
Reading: 250; psi
